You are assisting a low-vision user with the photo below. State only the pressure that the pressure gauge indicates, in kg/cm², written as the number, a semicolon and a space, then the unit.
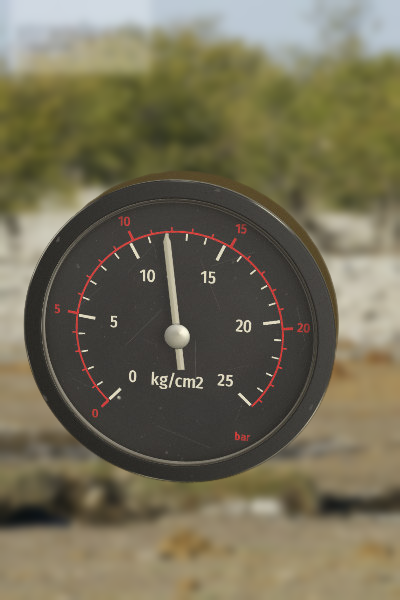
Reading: 12; kg/cm²
